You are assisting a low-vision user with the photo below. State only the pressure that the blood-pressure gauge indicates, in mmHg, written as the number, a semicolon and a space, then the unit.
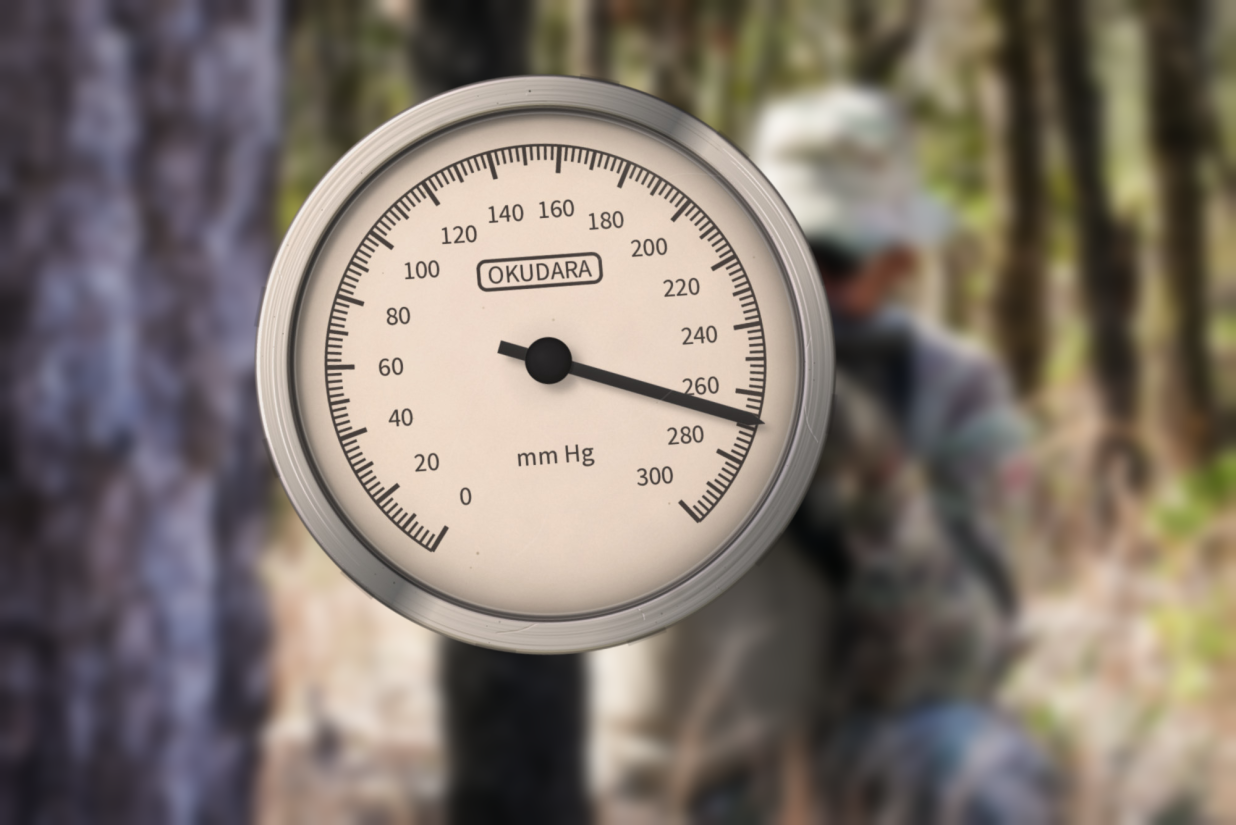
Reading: 268; mmHg
